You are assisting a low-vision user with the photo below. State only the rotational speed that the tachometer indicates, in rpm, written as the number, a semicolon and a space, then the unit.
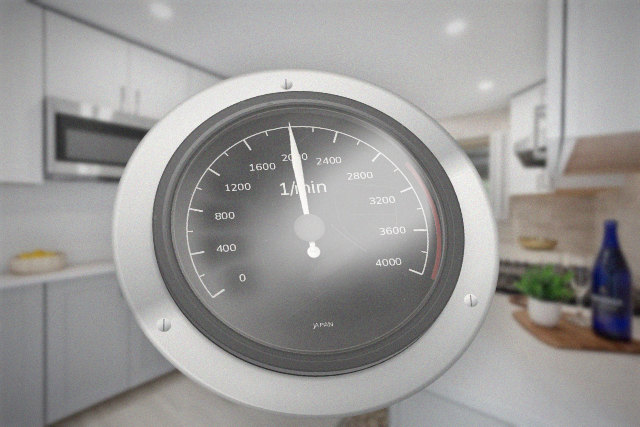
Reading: 2000; rpm
